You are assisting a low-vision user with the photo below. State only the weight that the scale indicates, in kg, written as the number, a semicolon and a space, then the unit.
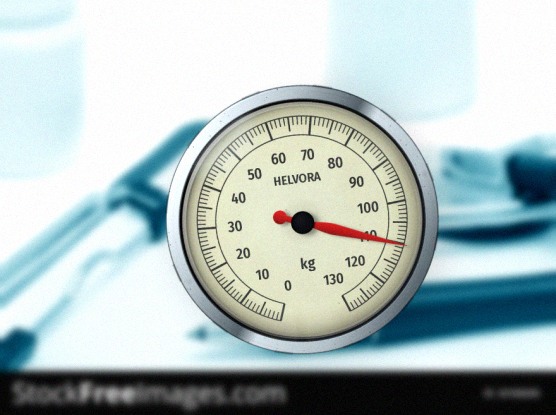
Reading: 110; kg
